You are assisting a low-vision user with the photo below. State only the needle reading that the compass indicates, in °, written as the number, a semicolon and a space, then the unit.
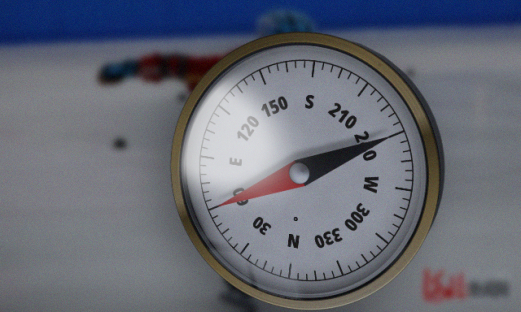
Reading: 60; °
